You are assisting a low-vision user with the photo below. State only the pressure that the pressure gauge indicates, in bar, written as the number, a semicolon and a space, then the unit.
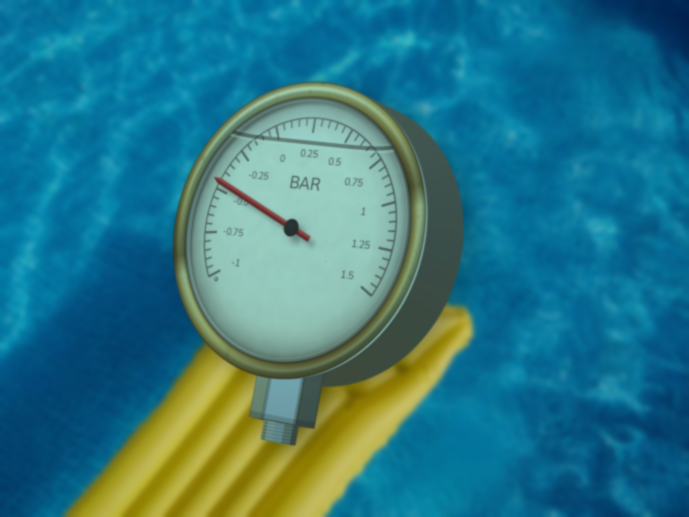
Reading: -0.45; bar
